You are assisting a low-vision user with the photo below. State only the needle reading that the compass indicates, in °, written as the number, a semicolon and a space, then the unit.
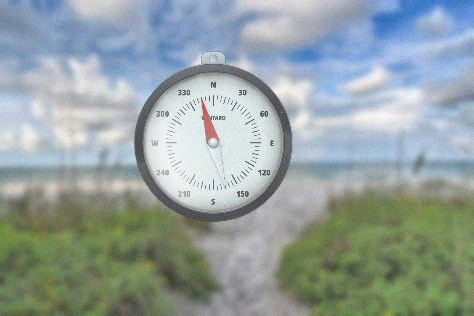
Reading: 345; °
